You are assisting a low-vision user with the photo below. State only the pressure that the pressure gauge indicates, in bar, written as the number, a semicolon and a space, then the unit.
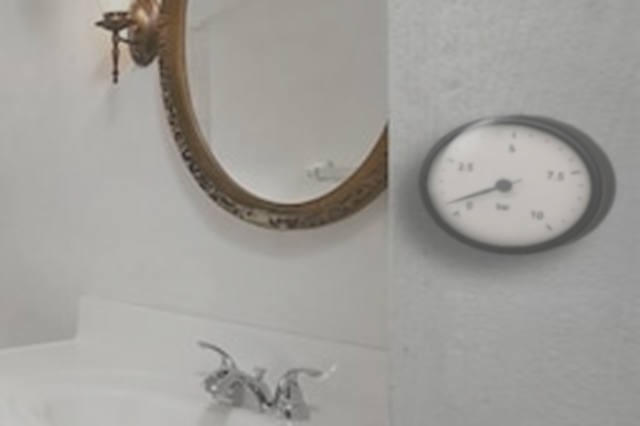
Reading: 0.5; bar
